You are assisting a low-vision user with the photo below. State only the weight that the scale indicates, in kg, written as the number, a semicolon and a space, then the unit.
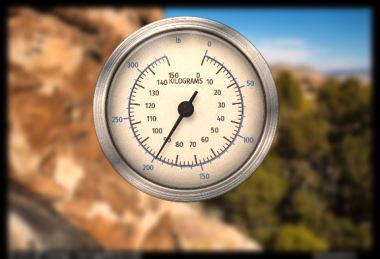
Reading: 90; kg
